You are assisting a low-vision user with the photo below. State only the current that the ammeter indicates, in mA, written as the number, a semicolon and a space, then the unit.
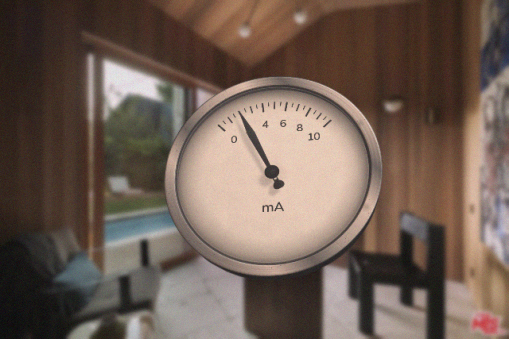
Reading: 2; mA
